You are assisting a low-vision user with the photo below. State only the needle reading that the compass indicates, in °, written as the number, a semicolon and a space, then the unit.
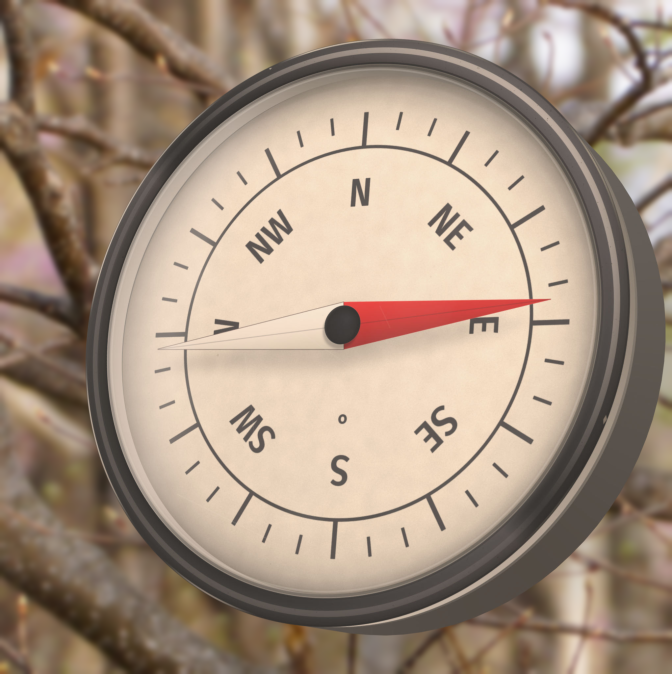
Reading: 85; °
